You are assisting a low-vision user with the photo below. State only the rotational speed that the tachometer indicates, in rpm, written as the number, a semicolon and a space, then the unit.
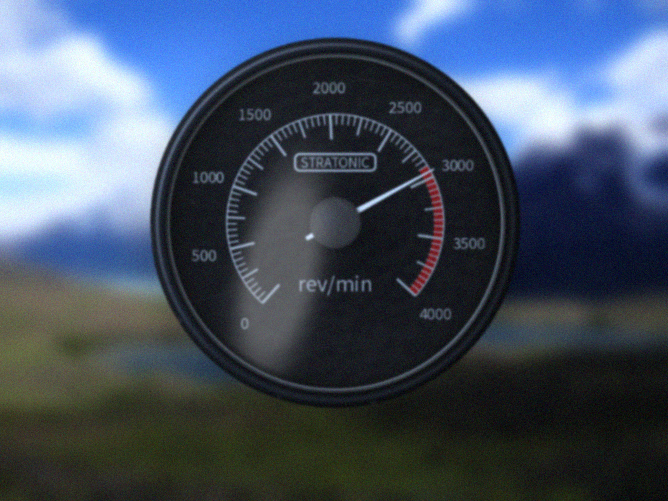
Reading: 2950; rpm
